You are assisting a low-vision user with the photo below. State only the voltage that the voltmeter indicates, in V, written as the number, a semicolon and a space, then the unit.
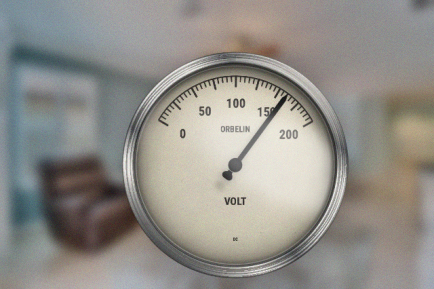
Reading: 160; V
